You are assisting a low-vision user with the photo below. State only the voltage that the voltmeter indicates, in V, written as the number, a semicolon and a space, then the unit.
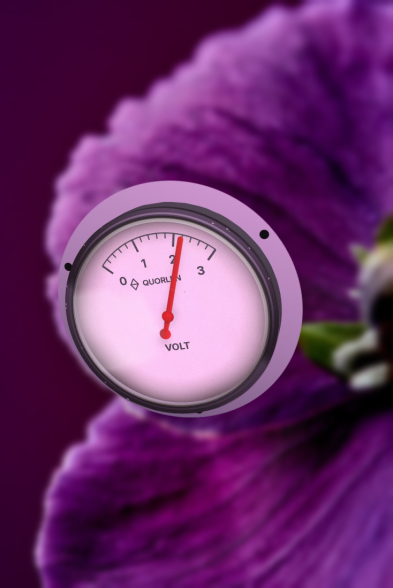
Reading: 2.2; V
